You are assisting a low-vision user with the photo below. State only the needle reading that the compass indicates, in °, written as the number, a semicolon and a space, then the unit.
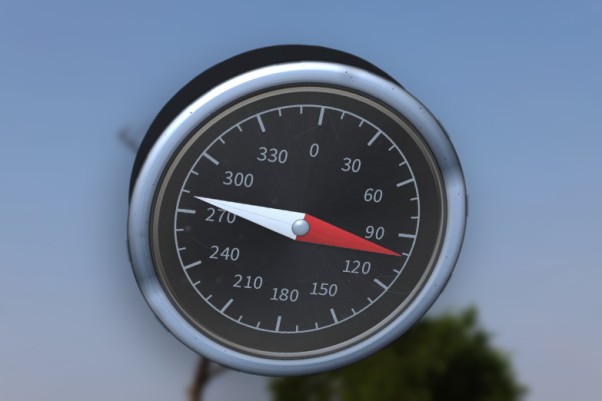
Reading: 100; °
